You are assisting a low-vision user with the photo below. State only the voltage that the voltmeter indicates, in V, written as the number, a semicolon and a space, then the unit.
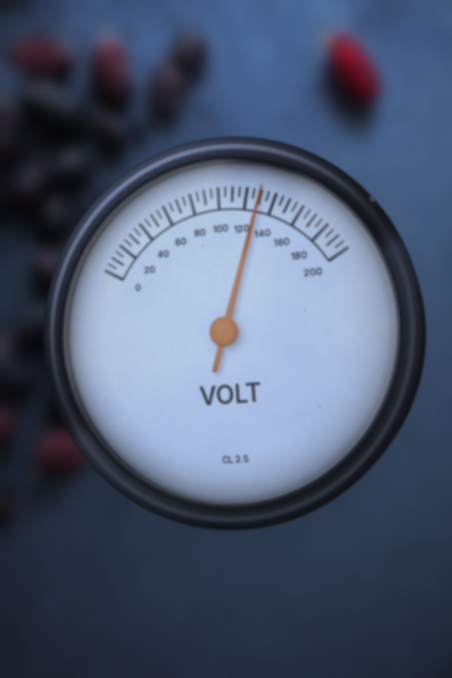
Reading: 130; V
